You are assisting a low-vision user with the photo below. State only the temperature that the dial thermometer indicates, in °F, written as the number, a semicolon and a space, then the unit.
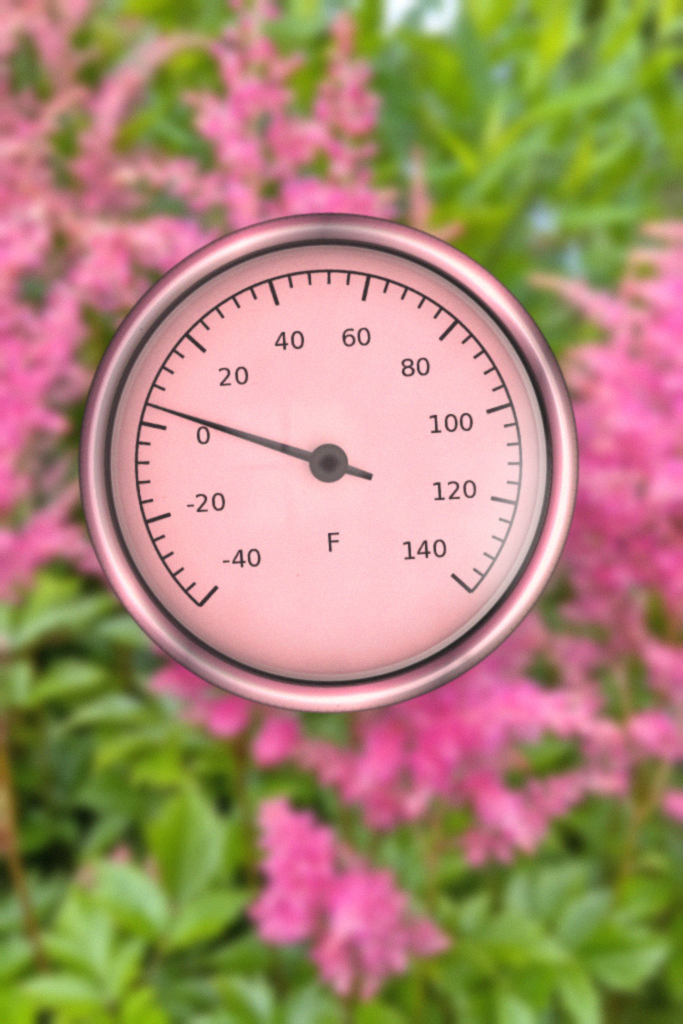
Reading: 4; °F
